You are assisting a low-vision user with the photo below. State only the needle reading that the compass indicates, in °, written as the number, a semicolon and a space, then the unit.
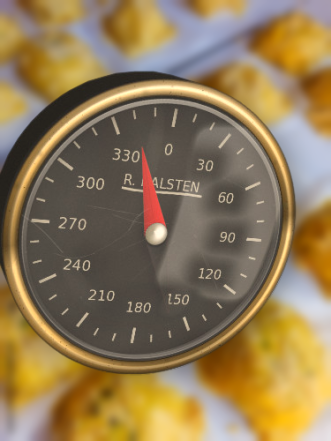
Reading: 340; °
